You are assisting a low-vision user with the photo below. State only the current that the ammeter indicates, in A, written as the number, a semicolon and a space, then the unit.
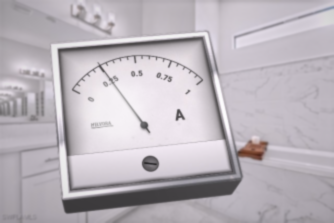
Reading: 0.25; A
